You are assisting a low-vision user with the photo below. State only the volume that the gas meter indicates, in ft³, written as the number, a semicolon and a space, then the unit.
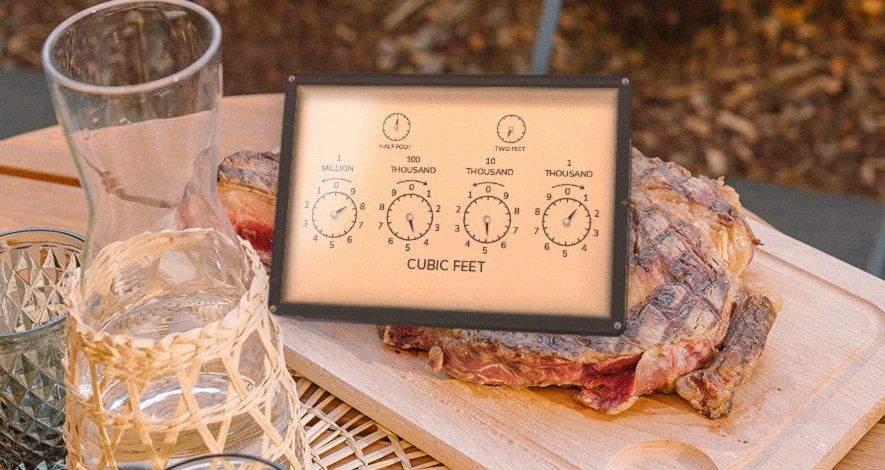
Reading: 845100; ft³
